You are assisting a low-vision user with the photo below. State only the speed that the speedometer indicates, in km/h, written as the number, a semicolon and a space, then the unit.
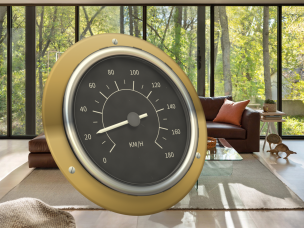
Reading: 20; km/h
